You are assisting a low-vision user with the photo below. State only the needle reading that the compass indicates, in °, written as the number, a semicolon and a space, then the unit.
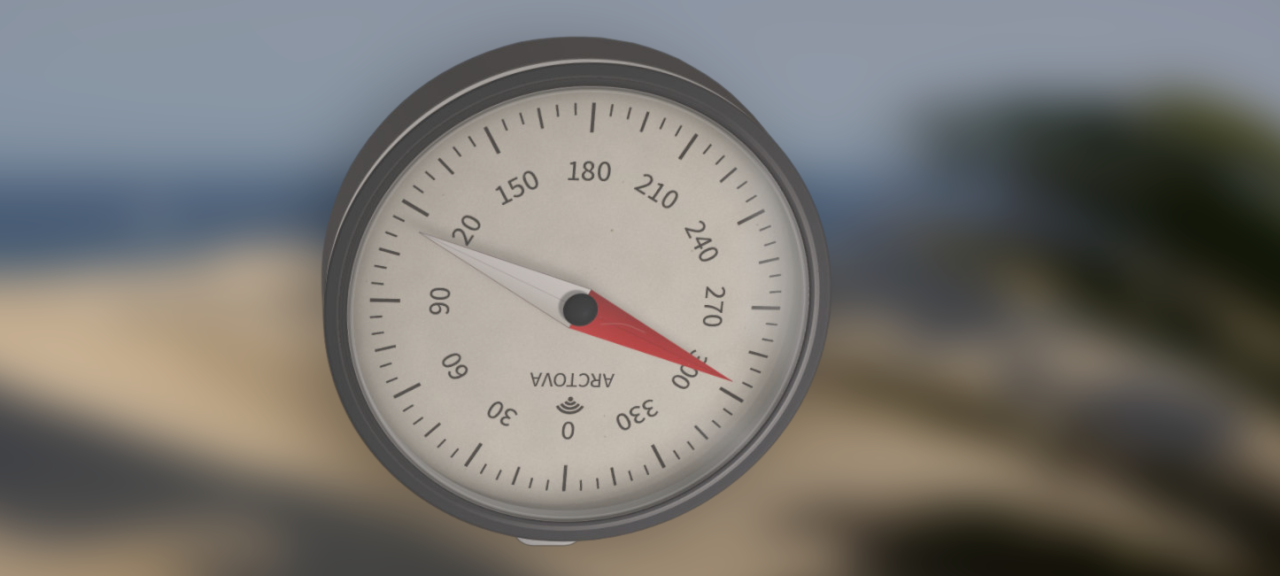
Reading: 295; °
